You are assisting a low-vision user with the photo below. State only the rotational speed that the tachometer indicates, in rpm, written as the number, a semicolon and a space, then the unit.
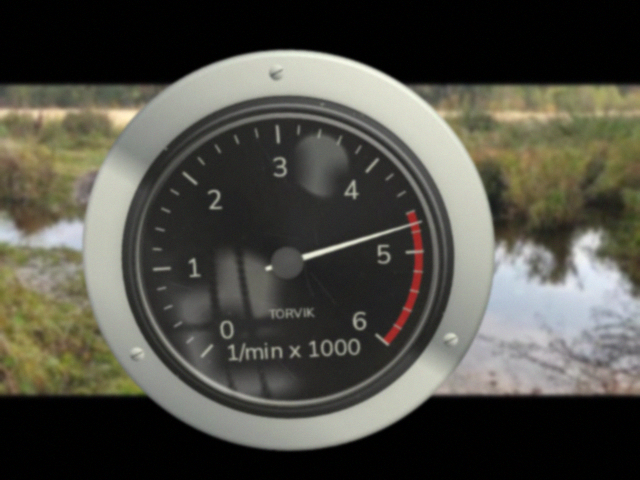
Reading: 4700; rpm
